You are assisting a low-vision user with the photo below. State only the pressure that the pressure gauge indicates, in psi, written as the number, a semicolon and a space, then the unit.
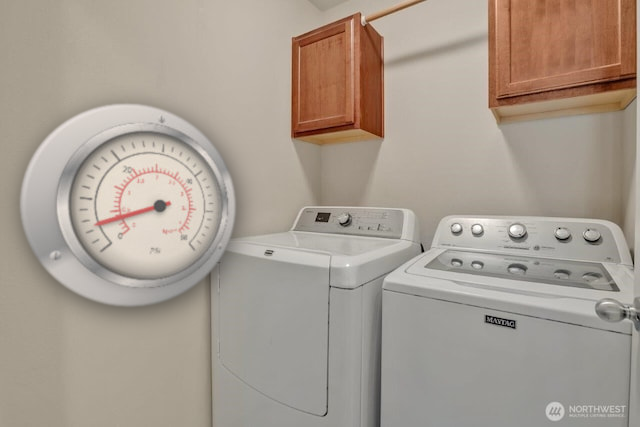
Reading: 5; psi
